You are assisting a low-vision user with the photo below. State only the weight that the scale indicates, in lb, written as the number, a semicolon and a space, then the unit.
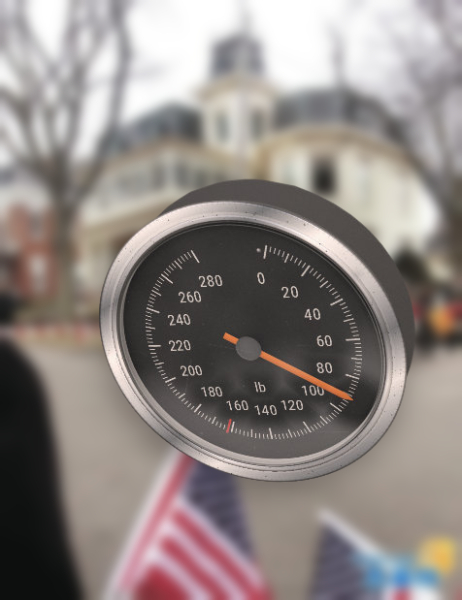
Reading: 90; lb
